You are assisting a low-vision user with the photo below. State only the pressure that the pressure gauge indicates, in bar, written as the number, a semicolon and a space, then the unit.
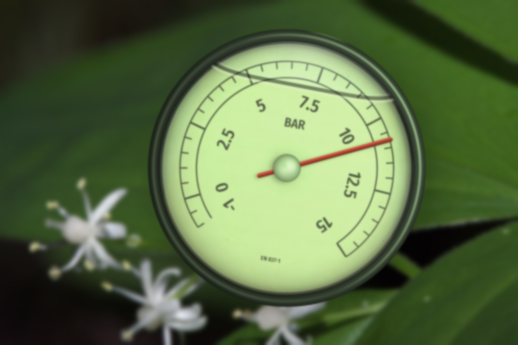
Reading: 10.75; bar
